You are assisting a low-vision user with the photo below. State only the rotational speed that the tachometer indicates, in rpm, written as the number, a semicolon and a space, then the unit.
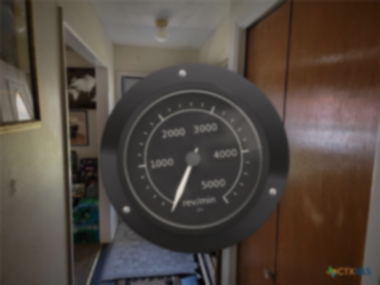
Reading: 0; rpm
